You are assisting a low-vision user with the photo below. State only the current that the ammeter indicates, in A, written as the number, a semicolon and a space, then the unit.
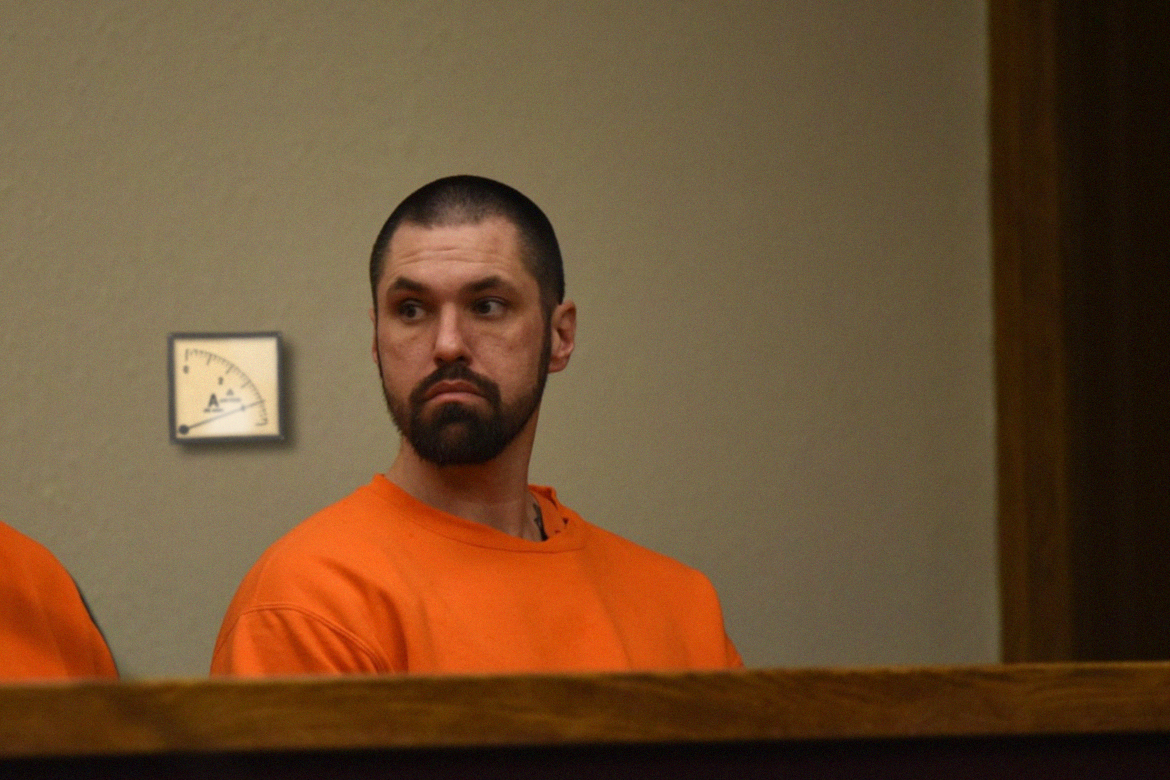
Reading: 4; A
